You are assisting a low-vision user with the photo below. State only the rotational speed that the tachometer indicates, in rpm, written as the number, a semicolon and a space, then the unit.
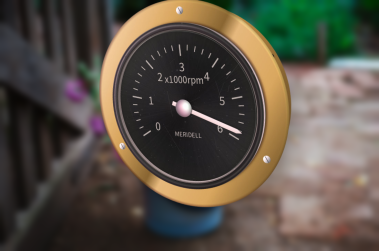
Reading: 5800; rpm
